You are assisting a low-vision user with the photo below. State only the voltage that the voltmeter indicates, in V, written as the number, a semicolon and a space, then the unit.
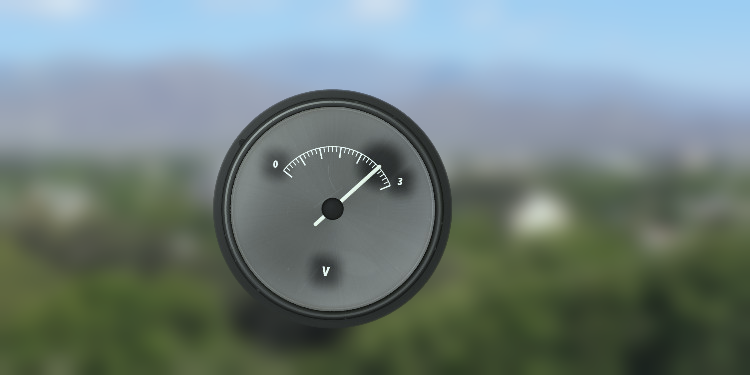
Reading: 2.5; V
